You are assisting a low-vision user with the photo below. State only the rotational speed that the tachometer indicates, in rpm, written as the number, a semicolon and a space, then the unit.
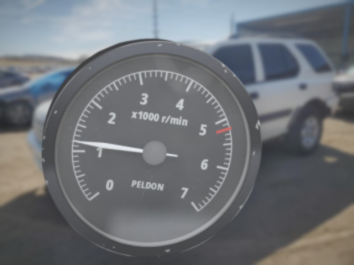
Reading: 1200; rpm
